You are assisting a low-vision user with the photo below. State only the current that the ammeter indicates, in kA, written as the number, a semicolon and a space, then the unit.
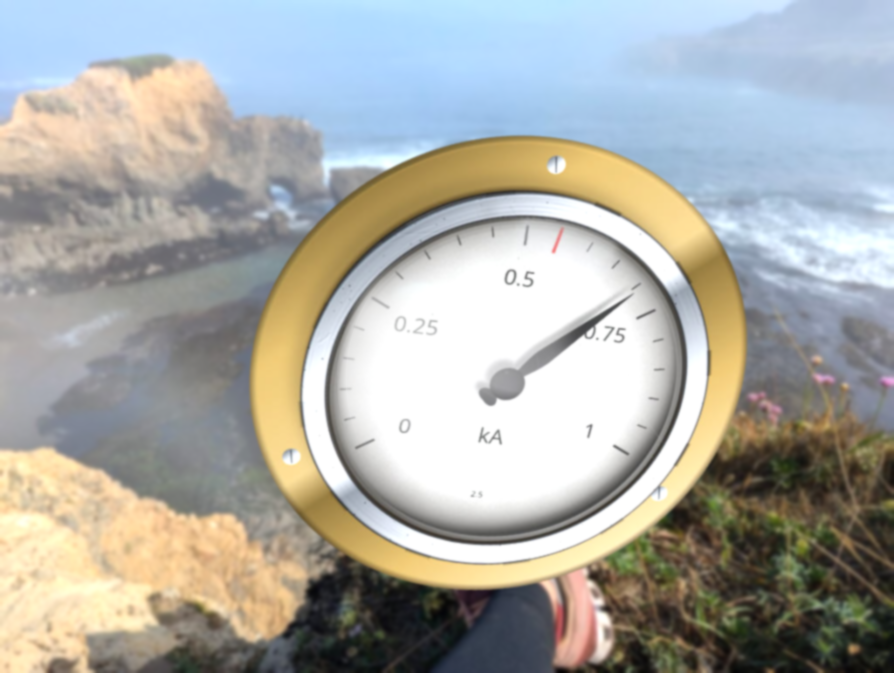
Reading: 0.7; kA
